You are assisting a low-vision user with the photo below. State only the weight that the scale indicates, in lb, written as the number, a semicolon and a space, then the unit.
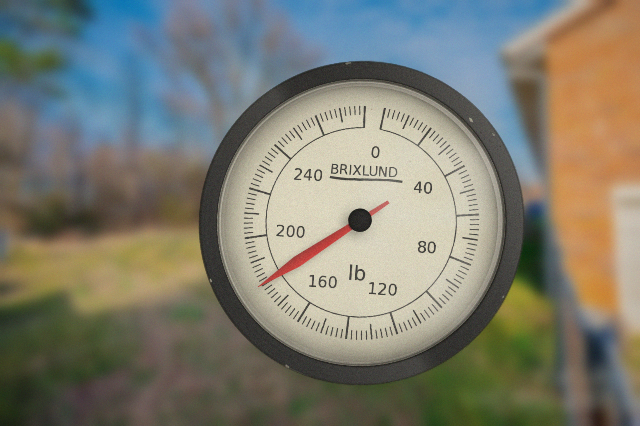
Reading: 180; lb
